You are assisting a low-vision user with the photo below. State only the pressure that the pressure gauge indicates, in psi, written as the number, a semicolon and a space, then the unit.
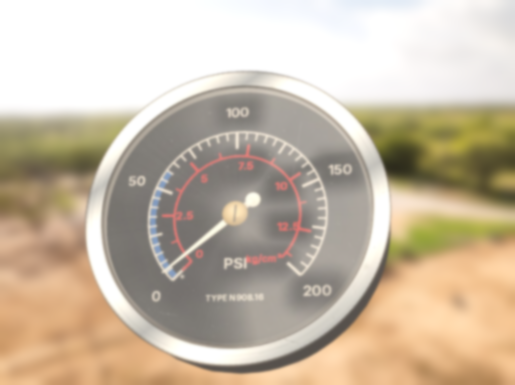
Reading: 5; psi
